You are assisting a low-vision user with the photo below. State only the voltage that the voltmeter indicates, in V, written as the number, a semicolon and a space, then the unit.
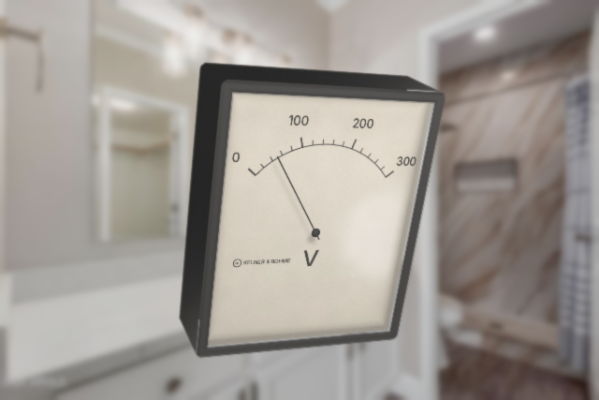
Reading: 50; V
